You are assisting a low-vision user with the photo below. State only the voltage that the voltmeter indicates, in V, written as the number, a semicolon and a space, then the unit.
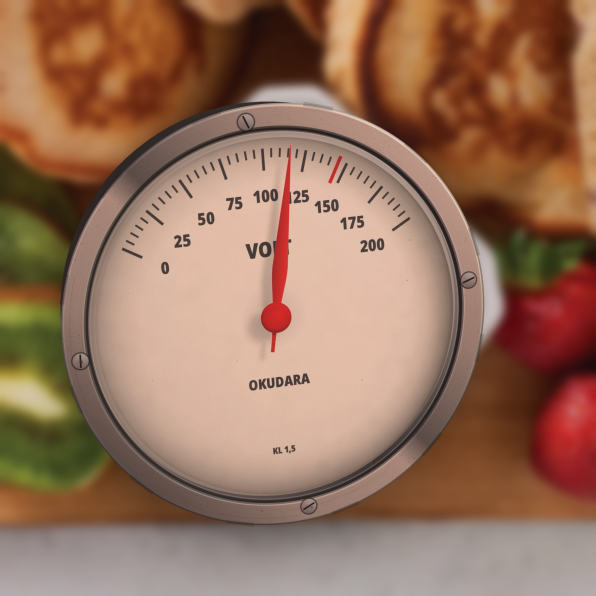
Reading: 115; V
